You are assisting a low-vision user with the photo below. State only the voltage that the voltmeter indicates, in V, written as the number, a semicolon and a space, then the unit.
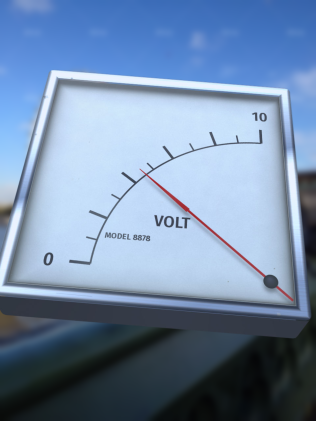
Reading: 4.5; V
